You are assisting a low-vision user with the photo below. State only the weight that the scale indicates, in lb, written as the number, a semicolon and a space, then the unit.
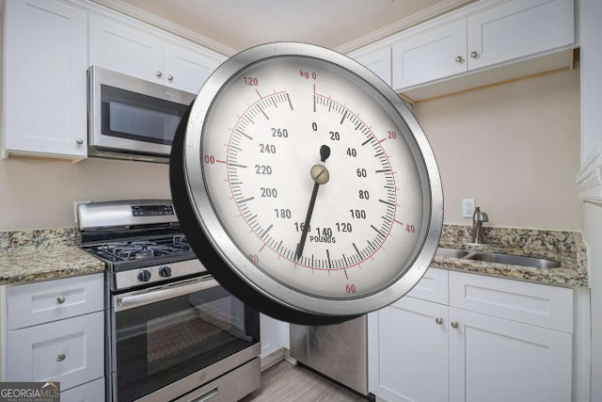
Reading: 160; lb
